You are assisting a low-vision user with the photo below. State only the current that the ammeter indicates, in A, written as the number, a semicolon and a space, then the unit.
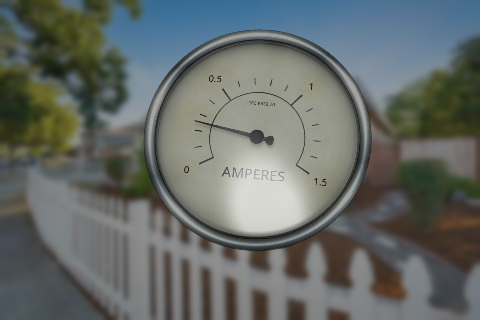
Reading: 0.25; A
